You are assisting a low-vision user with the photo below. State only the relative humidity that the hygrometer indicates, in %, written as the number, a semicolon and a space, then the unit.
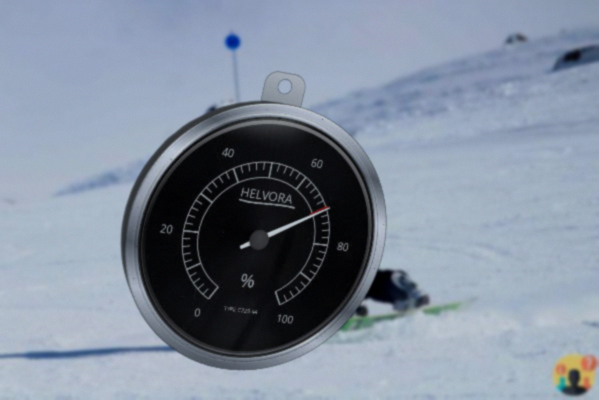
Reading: 70; %
